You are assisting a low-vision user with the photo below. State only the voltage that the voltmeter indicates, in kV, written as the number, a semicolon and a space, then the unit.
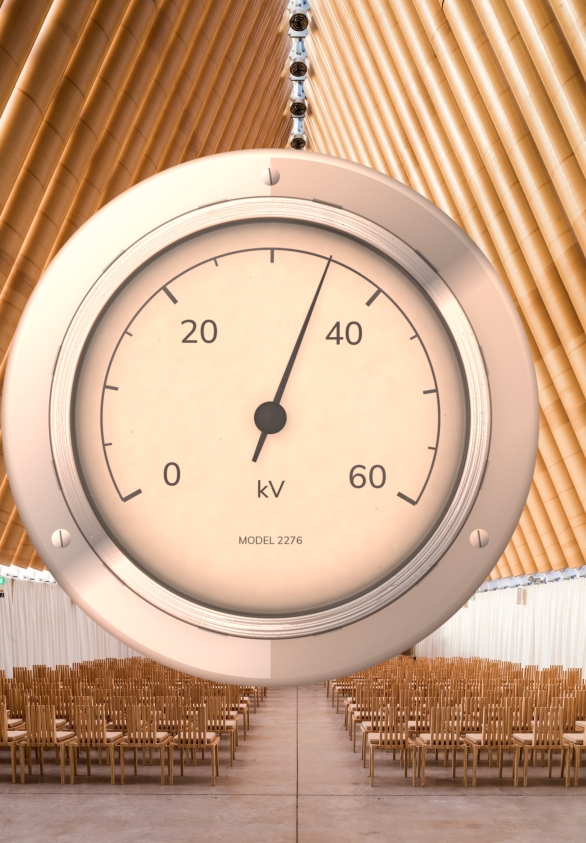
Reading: 35; kV
